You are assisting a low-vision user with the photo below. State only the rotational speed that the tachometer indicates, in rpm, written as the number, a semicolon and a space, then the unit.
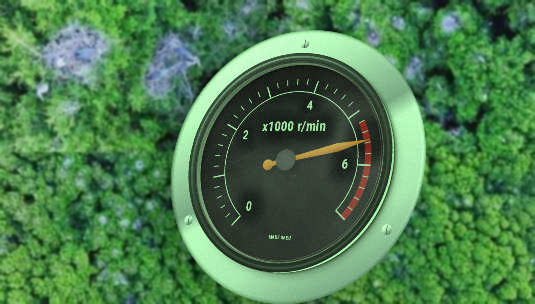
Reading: 5600; rpm
